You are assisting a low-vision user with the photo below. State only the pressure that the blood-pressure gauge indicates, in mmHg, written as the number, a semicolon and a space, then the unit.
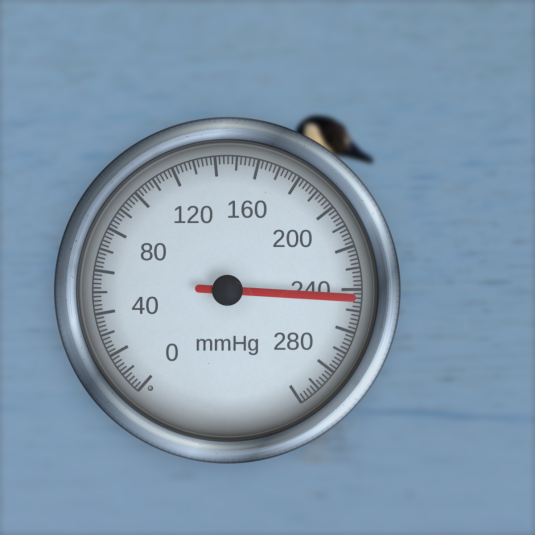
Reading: 244; mmHg
